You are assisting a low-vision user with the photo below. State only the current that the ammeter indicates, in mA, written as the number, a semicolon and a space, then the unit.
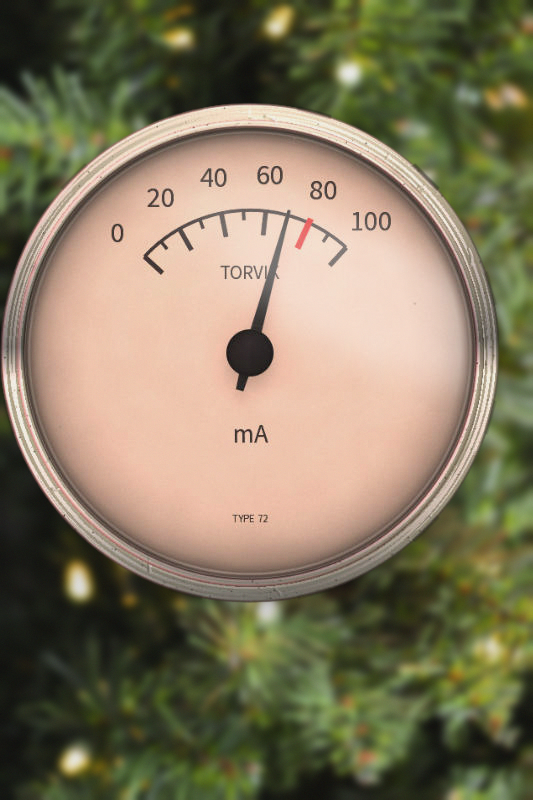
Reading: 70; mA
